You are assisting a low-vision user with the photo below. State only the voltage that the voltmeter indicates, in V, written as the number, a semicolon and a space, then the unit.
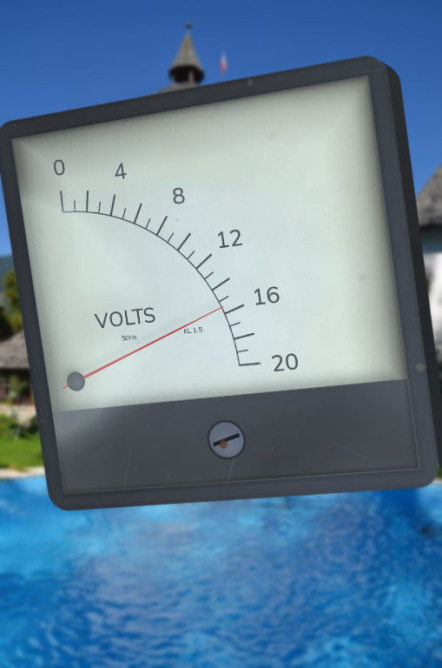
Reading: 15.5; V
